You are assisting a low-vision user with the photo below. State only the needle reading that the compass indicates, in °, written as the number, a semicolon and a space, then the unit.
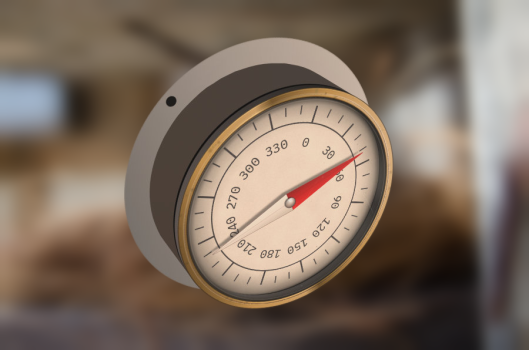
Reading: 50; °
